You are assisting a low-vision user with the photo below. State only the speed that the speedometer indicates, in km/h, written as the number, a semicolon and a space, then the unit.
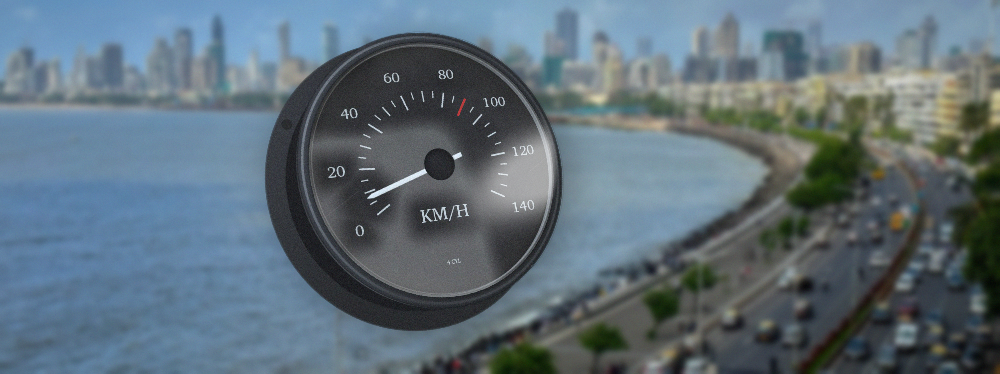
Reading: 7.5; km/h
